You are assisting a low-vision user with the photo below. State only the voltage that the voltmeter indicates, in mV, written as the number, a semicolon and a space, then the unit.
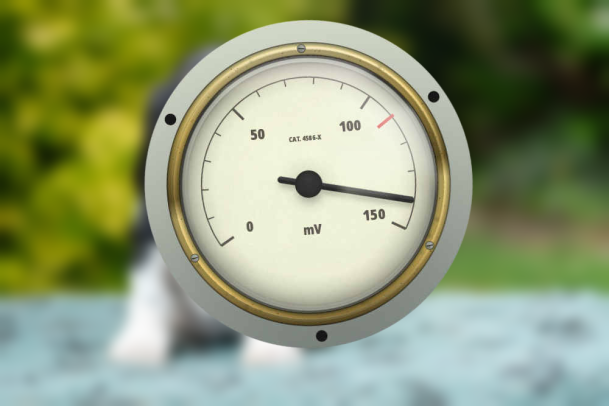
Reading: 140; mV
